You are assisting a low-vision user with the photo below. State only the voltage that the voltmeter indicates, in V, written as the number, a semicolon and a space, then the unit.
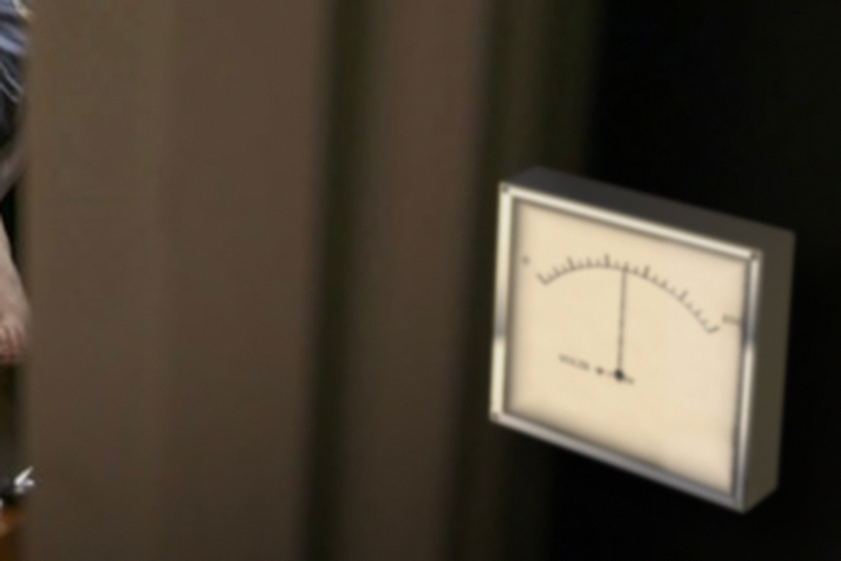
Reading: 50; V
